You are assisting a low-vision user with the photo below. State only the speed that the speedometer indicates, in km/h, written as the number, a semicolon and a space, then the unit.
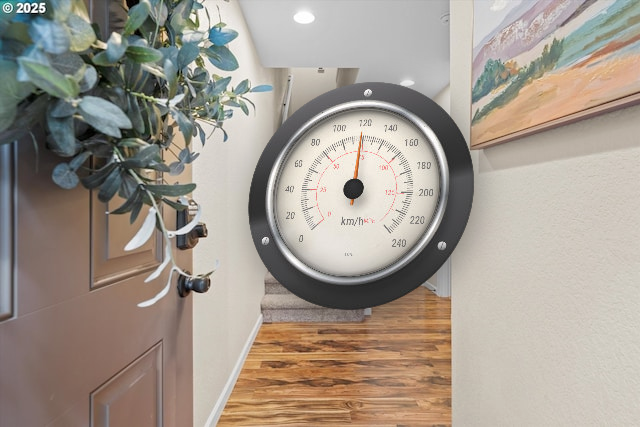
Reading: 120; km/h
